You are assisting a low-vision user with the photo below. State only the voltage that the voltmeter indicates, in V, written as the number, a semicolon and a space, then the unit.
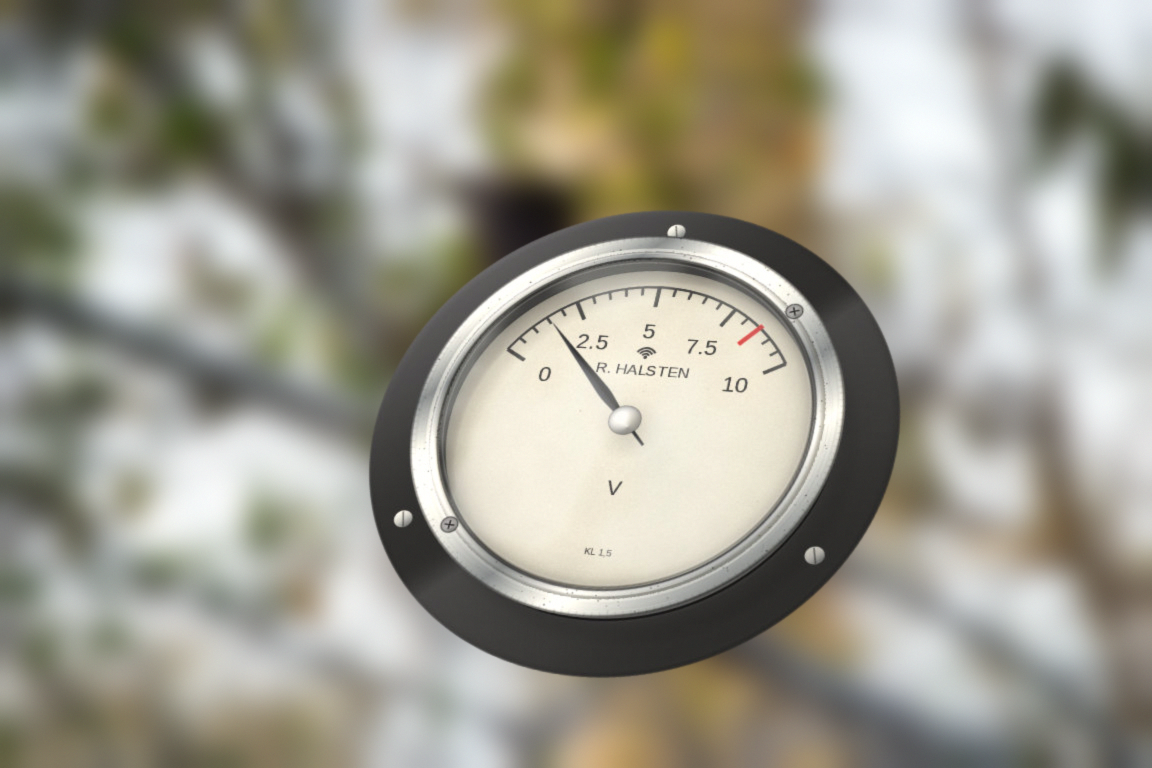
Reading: 1.5; V
